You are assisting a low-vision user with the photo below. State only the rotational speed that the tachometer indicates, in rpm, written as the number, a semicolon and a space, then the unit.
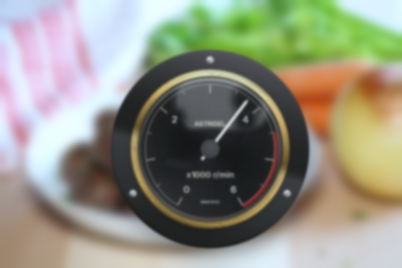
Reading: 3750; rpm
